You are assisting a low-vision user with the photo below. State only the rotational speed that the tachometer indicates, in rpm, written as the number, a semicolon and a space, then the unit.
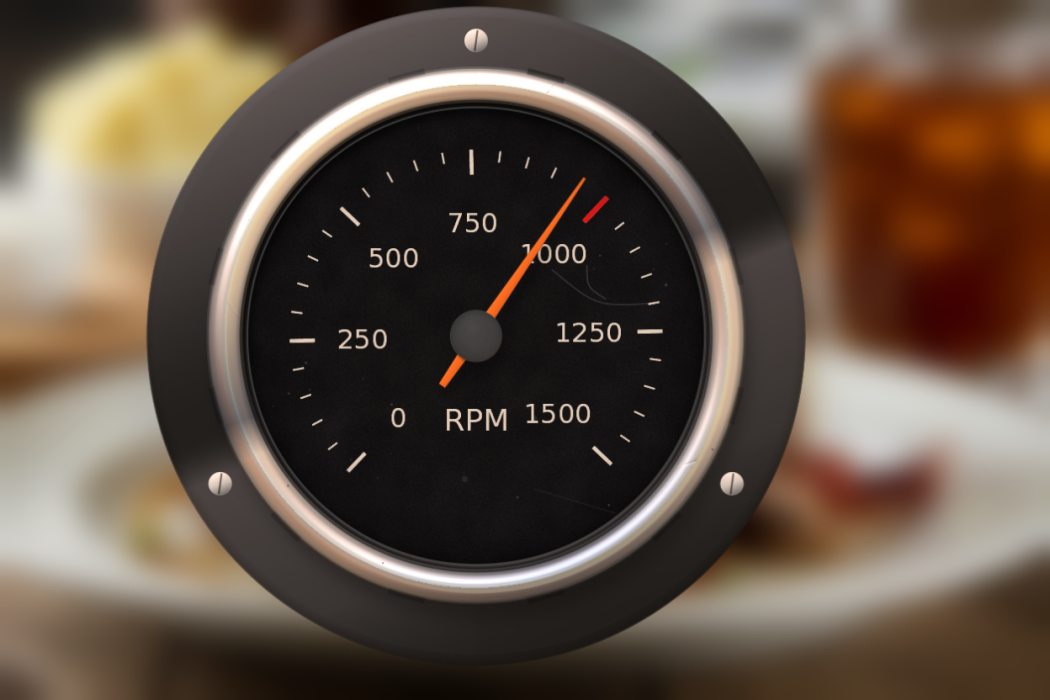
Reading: 950; rpm
